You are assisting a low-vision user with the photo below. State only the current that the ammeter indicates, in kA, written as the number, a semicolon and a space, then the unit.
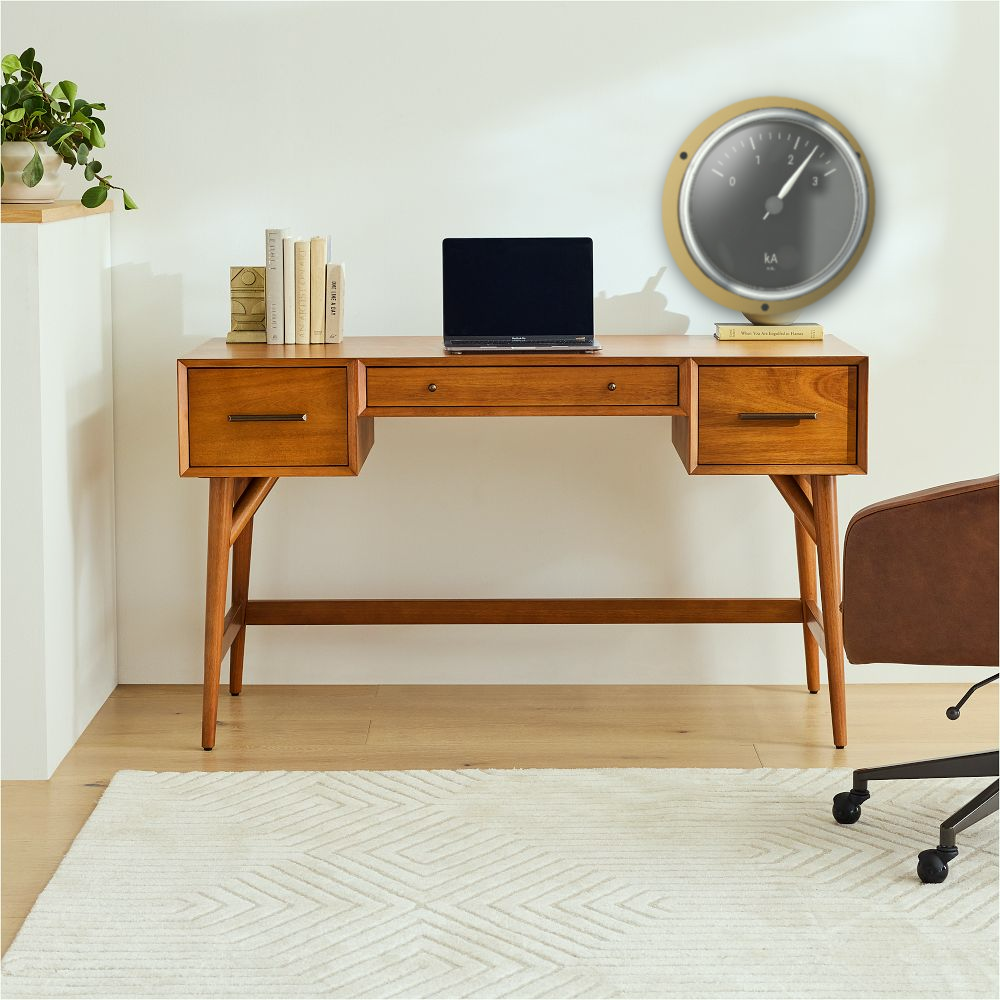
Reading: 2.4; kA
